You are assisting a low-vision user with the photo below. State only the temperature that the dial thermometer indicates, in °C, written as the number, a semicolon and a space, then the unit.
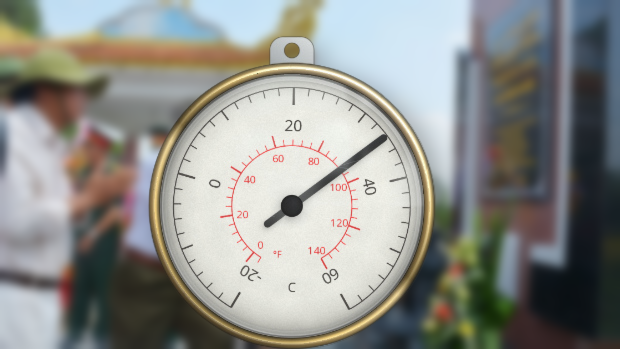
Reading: 34; °C
